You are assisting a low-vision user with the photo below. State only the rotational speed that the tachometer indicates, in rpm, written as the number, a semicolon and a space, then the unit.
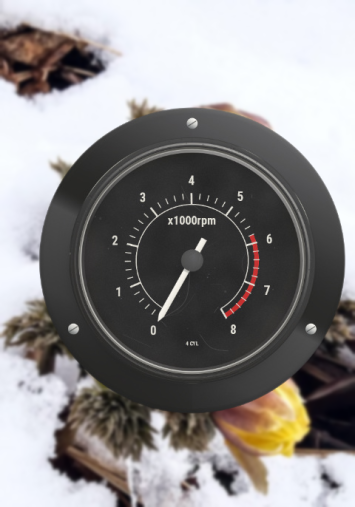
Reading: 0; rpm
